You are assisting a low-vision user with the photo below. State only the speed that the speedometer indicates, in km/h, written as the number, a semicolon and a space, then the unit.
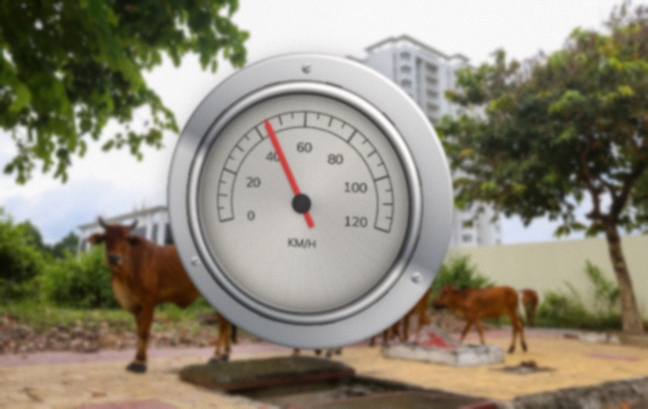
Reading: 45; km/h
